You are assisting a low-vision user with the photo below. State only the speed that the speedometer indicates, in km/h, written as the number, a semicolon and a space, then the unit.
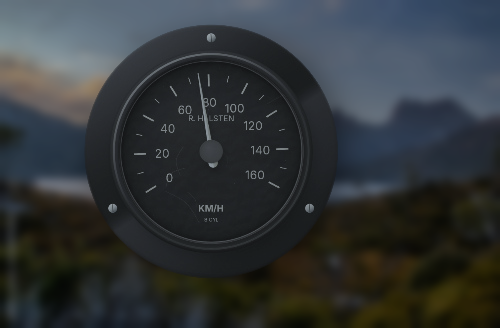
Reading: 75; km/h
